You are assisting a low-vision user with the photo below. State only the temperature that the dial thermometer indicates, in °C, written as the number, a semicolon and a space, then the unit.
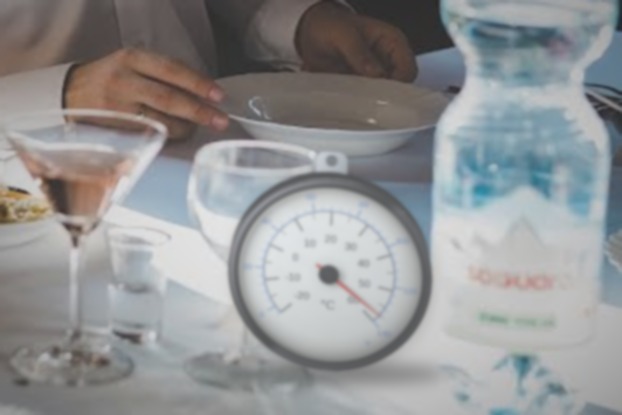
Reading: 57.5; °C
